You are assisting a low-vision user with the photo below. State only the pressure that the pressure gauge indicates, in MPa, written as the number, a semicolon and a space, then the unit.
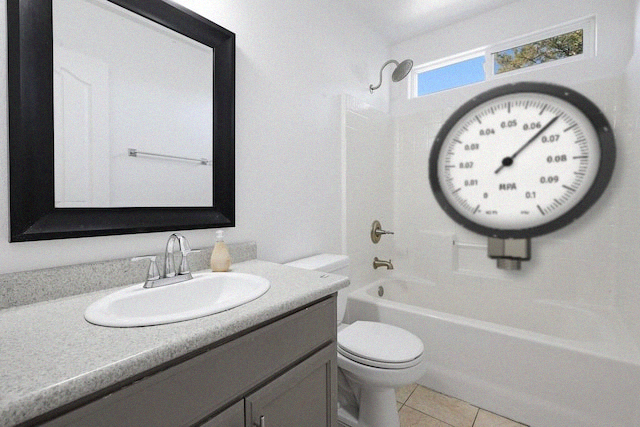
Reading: 0.065; MPa
